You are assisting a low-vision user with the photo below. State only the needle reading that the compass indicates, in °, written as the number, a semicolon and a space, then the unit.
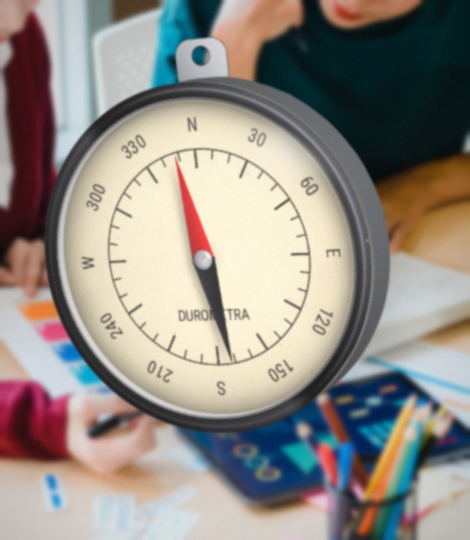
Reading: 350; °
